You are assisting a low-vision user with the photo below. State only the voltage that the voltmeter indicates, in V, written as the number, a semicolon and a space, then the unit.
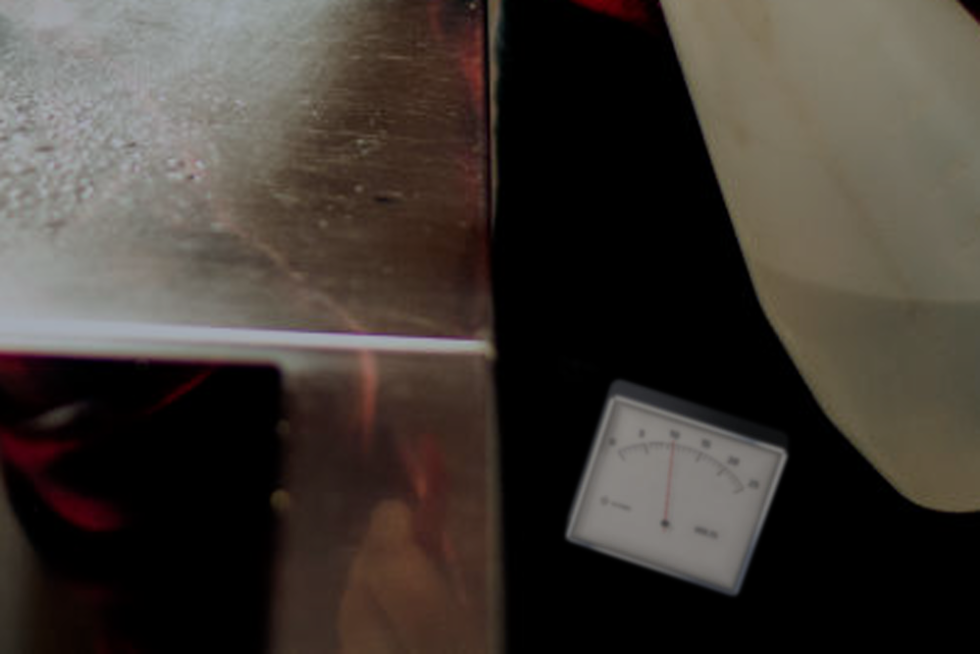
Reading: 10; V
